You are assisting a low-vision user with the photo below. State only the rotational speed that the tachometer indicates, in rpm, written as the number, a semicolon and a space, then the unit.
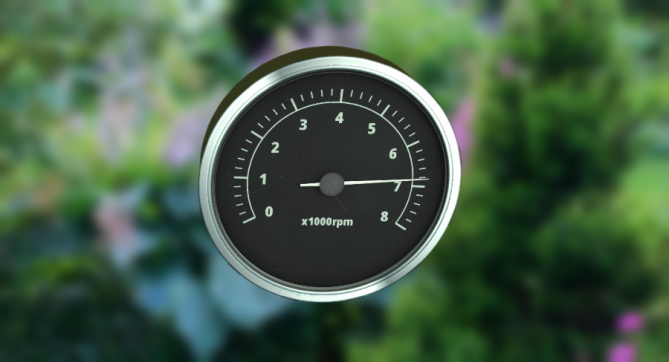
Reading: 6800; rpm
